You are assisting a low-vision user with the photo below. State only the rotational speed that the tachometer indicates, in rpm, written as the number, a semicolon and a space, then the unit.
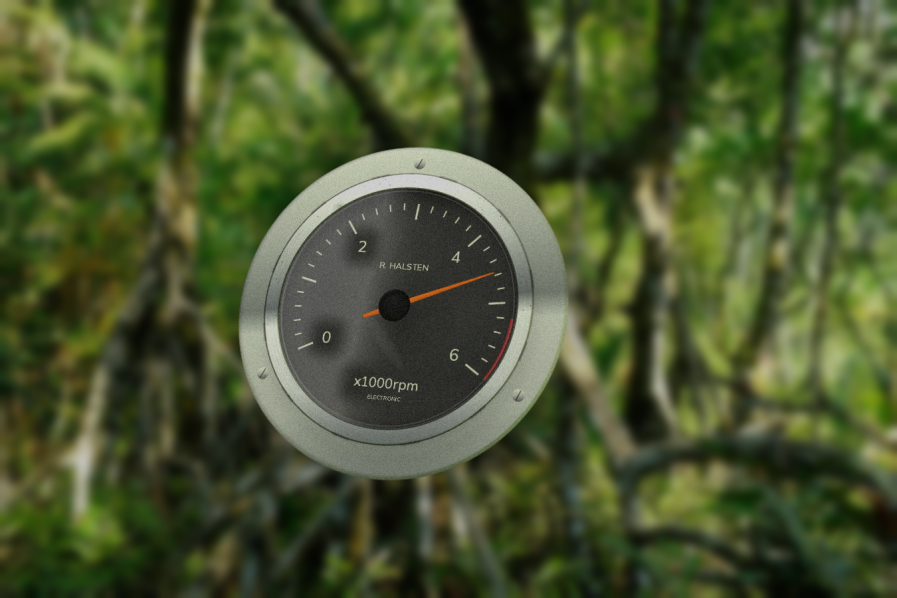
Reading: 4600; rpm
